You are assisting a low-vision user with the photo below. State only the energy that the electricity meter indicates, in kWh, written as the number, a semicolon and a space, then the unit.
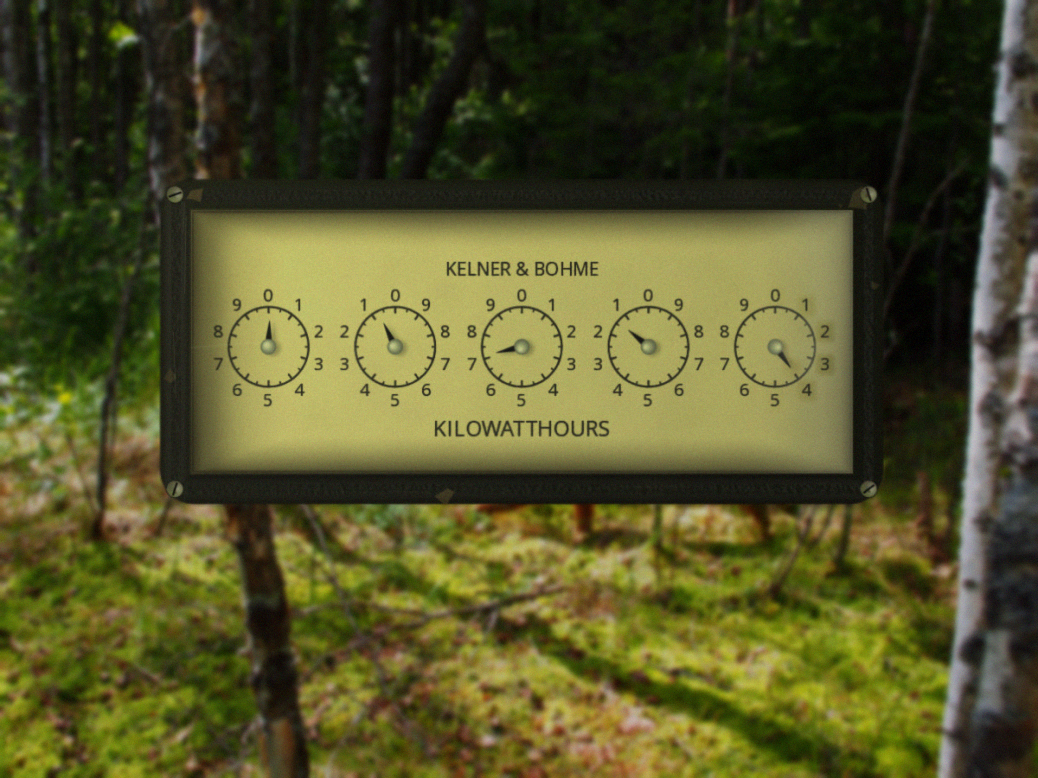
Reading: 714; kWh
